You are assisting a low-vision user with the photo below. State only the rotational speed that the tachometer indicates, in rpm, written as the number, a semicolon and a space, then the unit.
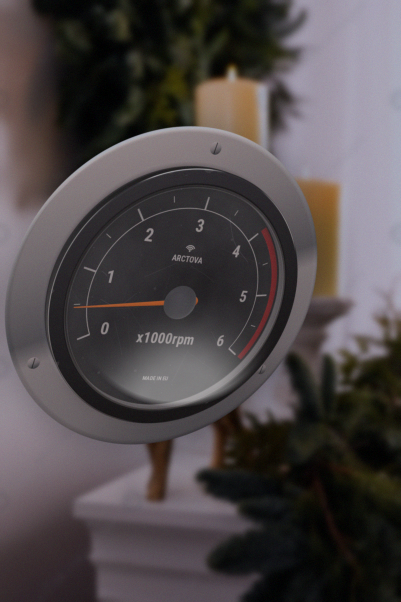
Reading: 500; rpm
